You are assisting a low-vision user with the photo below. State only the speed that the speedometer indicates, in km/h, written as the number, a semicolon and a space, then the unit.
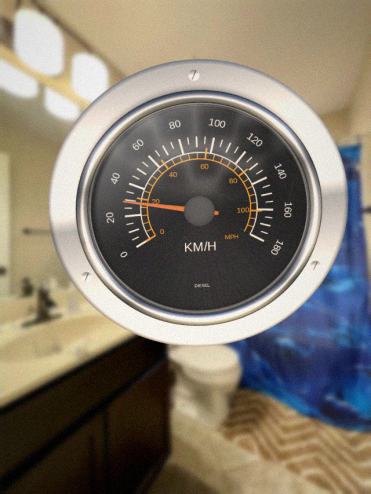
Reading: 30; km/h
